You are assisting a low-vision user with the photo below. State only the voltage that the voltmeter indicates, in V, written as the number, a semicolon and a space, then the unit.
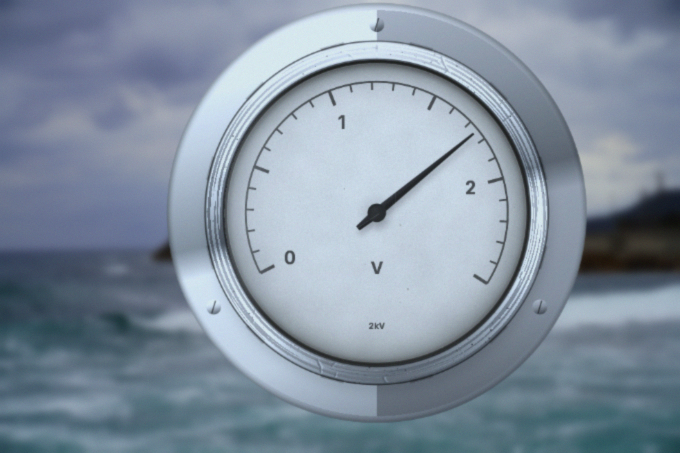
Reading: 1.75; V
